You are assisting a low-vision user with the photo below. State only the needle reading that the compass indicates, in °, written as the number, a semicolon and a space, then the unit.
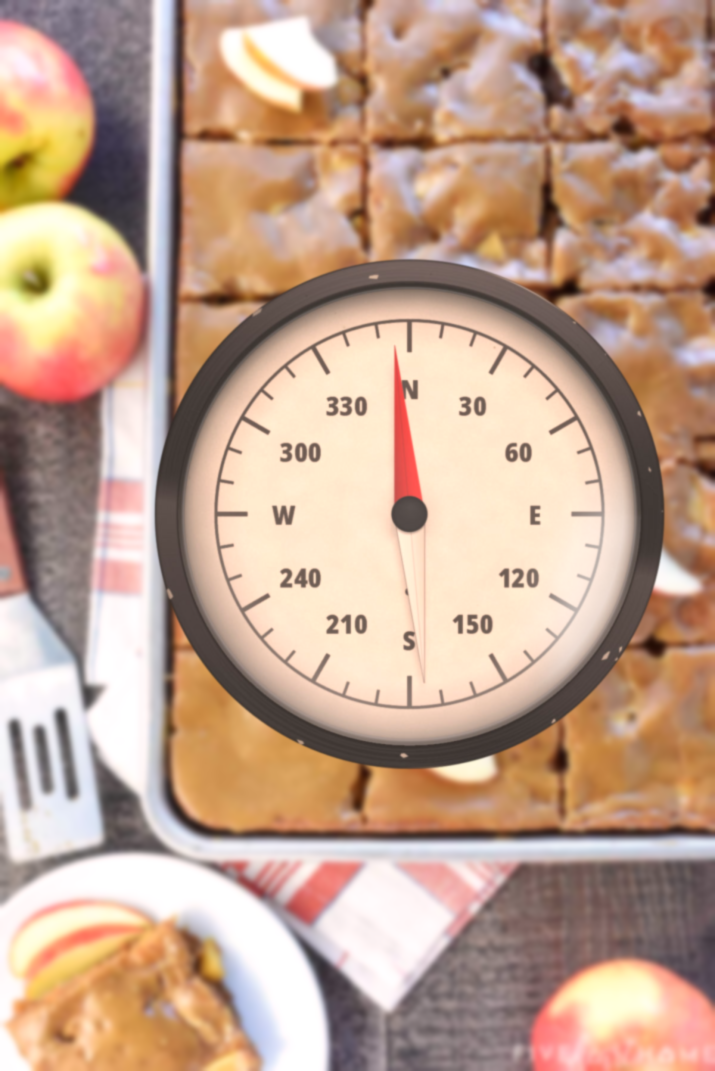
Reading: 355; °
